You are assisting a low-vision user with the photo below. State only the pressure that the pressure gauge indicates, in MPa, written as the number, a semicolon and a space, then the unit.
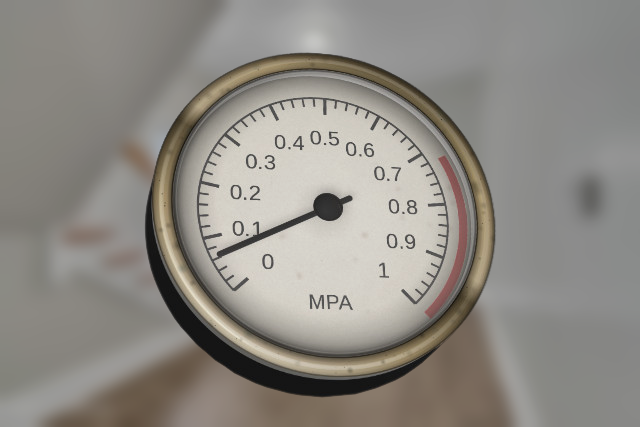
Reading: 0.06; MPa
